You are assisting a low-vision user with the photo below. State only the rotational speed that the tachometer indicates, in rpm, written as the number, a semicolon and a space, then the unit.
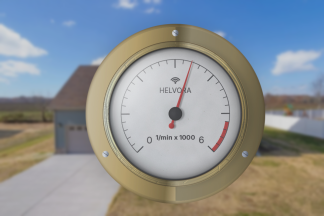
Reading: 3400; rpm
